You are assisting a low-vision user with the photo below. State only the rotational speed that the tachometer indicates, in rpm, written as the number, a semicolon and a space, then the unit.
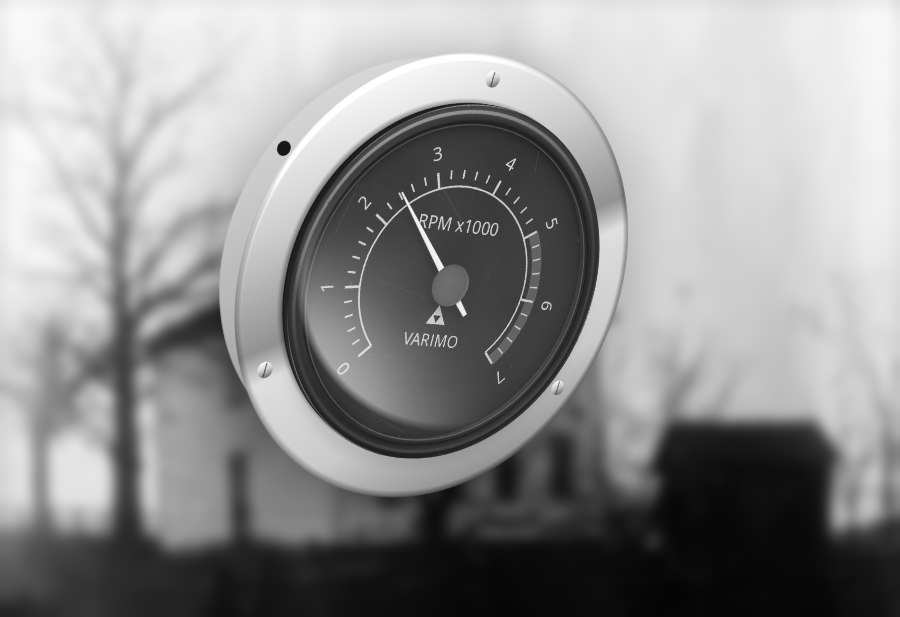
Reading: 2400; rpm
